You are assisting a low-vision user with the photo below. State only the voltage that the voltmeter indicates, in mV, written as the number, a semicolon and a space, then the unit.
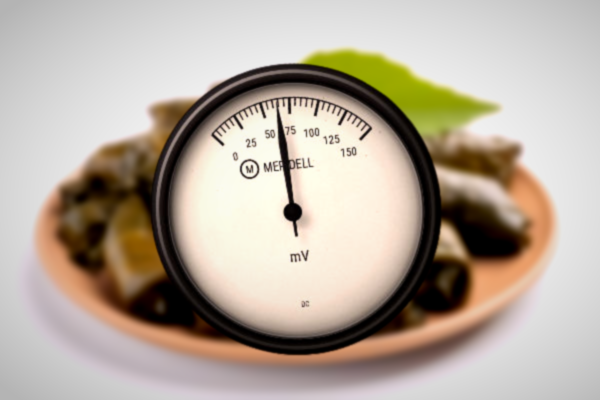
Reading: 65; mV
